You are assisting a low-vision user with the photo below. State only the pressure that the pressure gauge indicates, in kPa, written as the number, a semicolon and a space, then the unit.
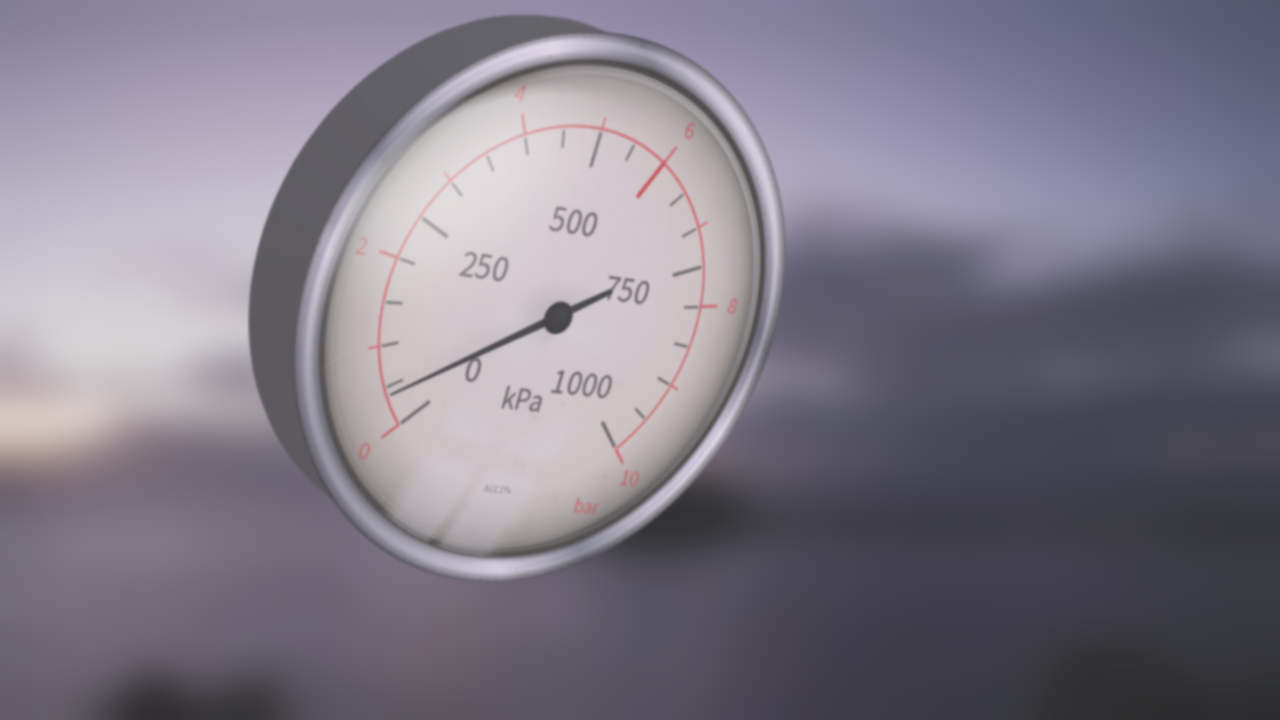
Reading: 50; kPa
